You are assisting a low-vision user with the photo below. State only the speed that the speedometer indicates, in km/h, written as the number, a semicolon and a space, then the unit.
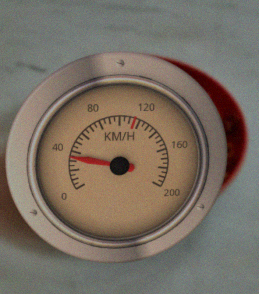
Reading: 35; km/h
